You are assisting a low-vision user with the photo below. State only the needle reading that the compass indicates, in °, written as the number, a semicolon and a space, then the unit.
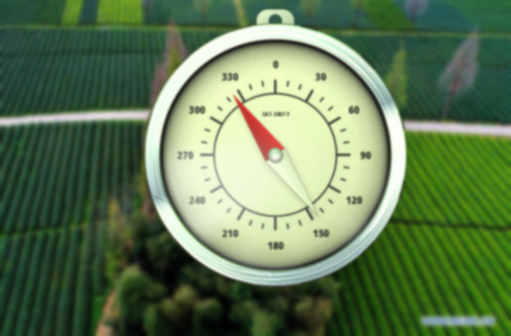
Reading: 325; °
